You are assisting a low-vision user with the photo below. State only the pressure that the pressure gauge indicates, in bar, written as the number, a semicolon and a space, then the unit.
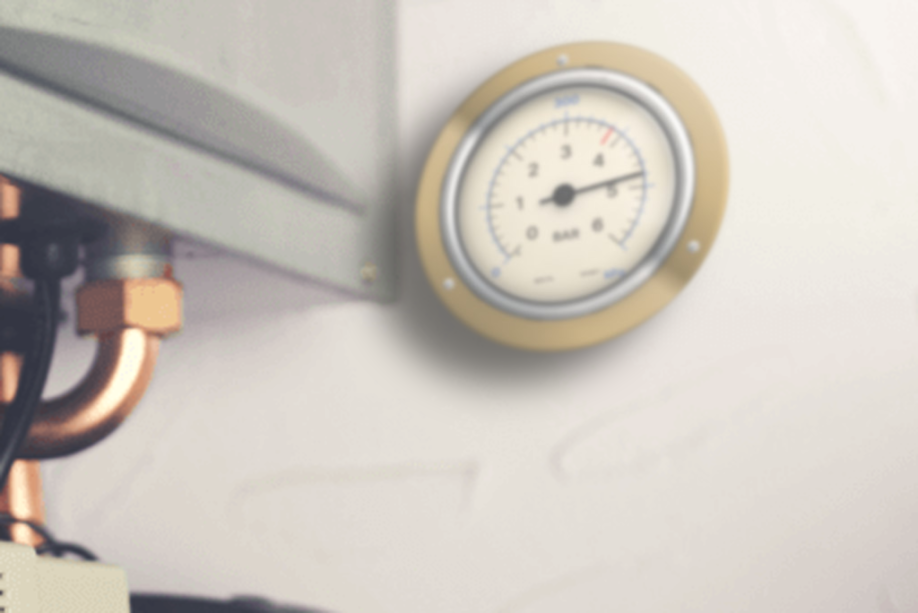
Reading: 4.8; bar
